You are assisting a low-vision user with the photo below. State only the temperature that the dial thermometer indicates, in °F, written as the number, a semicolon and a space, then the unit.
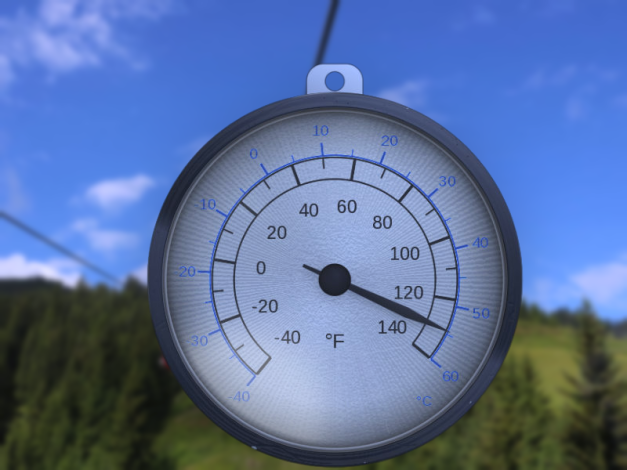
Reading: 130; °F
